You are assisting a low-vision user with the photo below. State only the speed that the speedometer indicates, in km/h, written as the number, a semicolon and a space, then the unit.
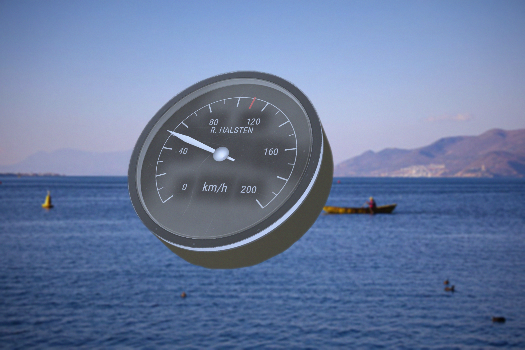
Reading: 50; km/h
